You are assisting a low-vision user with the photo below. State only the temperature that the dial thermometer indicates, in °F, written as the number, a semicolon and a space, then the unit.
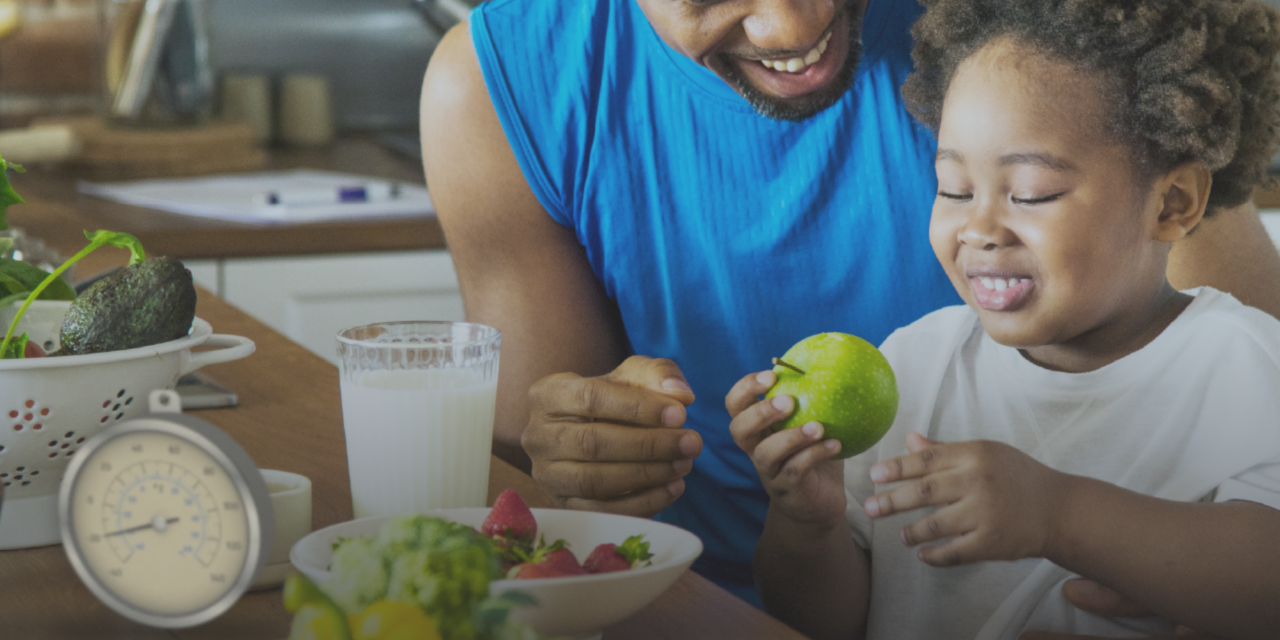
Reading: -20; °F
